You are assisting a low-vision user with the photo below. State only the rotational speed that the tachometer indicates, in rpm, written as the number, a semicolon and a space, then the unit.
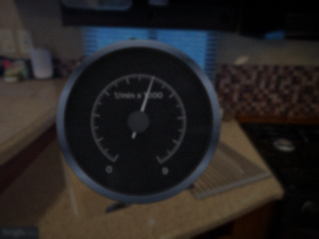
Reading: 5000; rpm
